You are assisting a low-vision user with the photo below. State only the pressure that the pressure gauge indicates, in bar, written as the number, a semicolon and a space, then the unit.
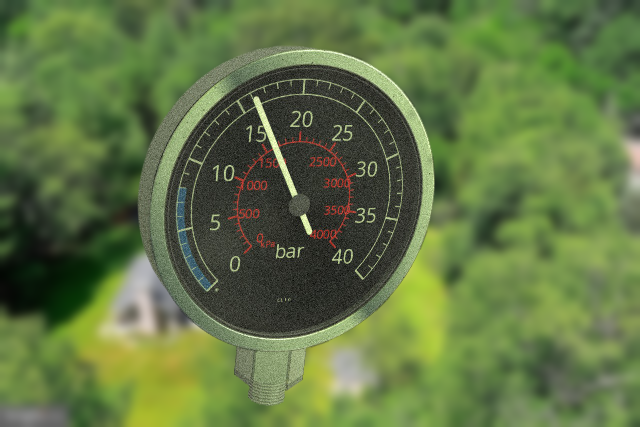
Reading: 16; bar
